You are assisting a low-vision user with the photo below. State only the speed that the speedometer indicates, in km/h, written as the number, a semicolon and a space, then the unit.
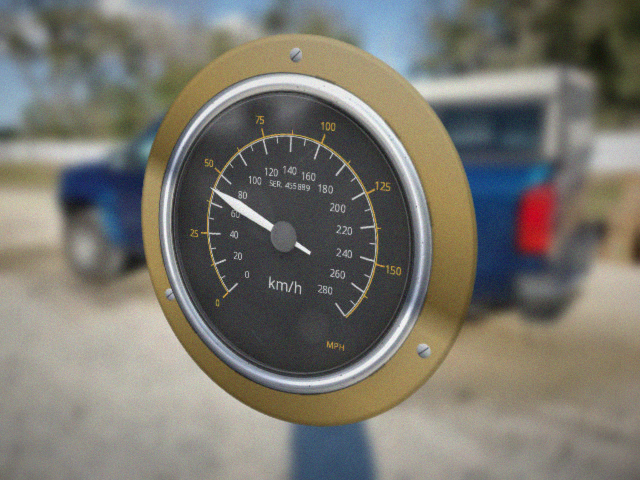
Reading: 70; km/h
